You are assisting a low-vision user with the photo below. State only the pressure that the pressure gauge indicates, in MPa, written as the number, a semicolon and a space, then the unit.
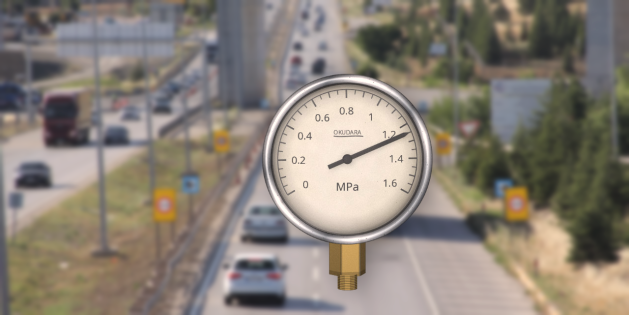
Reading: 1.25; MPa
